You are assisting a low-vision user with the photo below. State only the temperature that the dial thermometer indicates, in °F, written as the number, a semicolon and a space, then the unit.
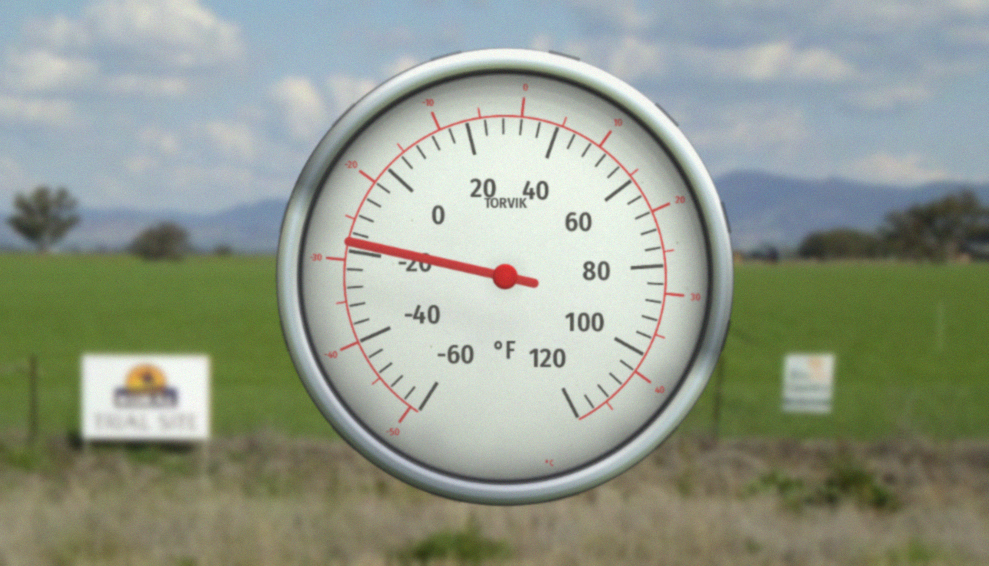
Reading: -18; °F
